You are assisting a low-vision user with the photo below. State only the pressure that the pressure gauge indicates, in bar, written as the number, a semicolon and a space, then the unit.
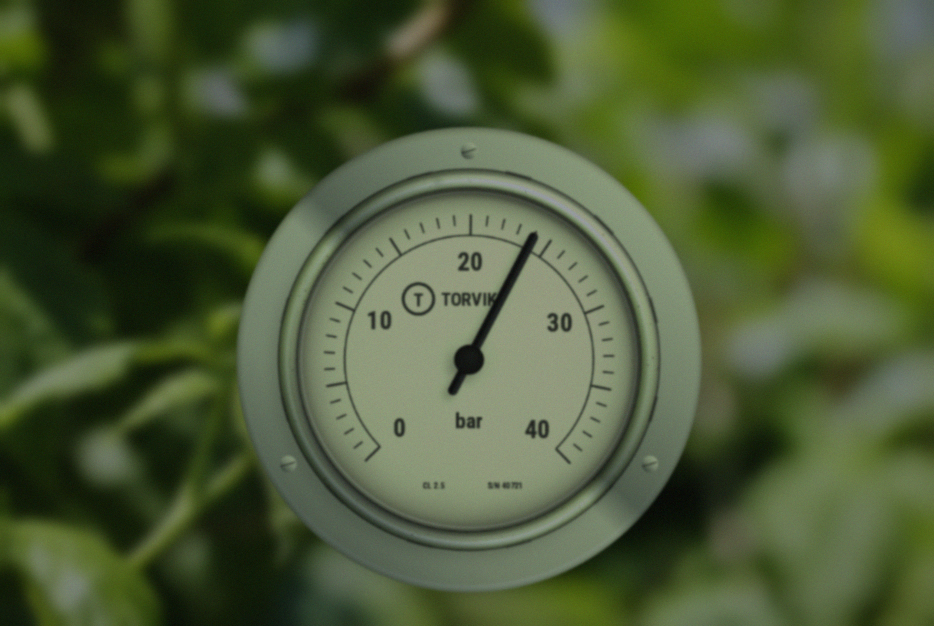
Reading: 24; bar
